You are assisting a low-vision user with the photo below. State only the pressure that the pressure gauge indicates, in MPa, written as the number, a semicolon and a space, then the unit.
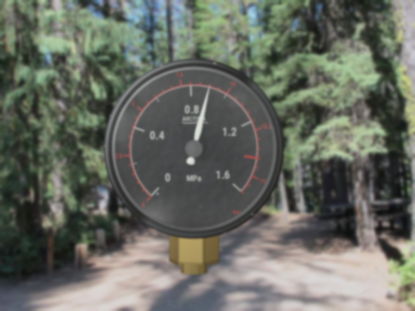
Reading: 0.9; MPa
